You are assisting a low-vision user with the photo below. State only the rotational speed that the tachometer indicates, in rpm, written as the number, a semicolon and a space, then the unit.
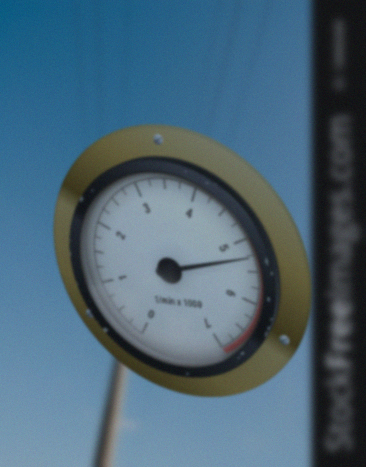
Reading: 5250; rpm
